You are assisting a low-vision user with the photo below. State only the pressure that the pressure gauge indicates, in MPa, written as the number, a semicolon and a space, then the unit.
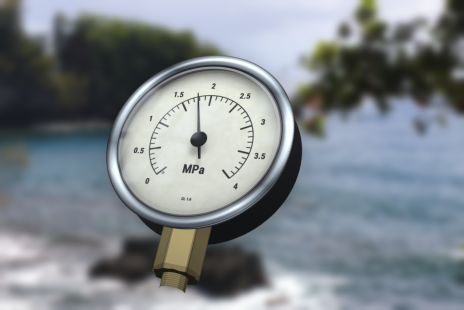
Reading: 1.8; MPa
